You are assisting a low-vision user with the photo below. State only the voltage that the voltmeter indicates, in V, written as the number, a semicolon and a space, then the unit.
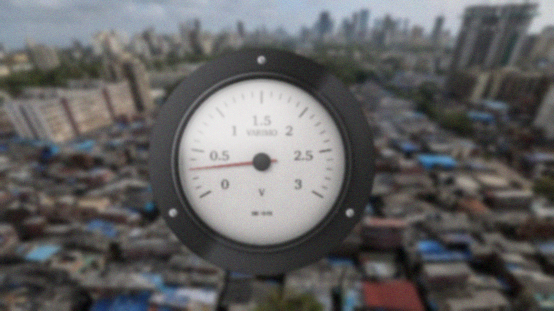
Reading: 0.3; V
